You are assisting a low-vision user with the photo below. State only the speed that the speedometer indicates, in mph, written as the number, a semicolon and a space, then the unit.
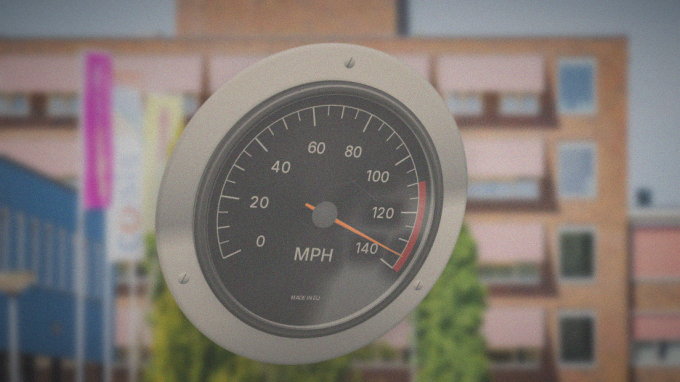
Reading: 135; mph
